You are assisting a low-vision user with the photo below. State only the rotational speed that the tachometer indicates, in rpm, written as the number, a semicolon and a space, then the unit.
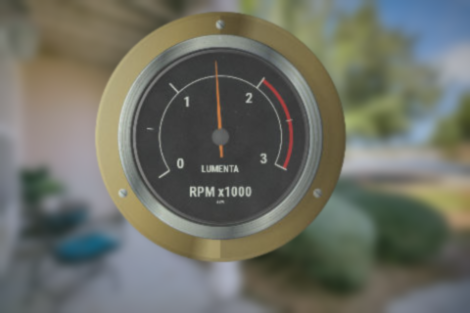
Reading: 1500; rpm
